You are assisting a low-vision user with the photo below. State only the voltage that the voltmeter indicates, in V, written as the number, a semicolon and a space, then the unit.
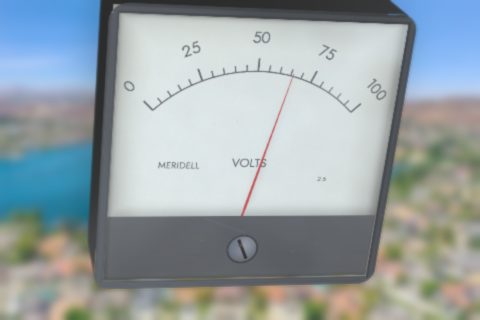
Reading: 65; V
